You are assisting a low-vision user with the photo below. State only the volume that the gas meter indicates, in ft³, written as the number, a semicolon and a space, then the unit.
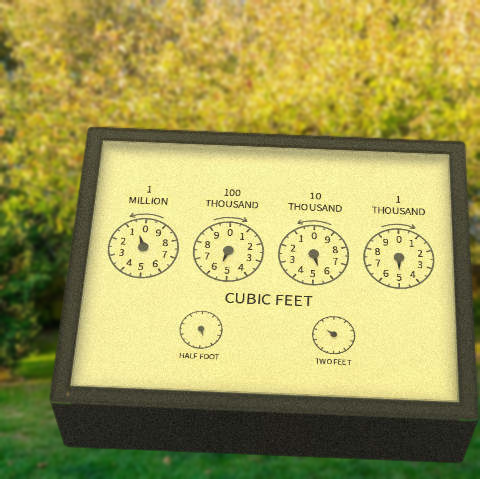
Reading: 55500; ft³
